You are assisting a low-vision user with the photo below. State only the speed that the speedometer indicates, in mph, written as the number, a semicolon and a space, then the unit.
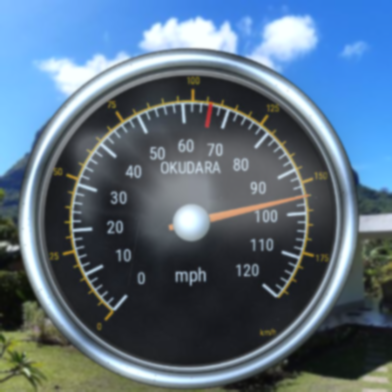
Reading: 96; mph
